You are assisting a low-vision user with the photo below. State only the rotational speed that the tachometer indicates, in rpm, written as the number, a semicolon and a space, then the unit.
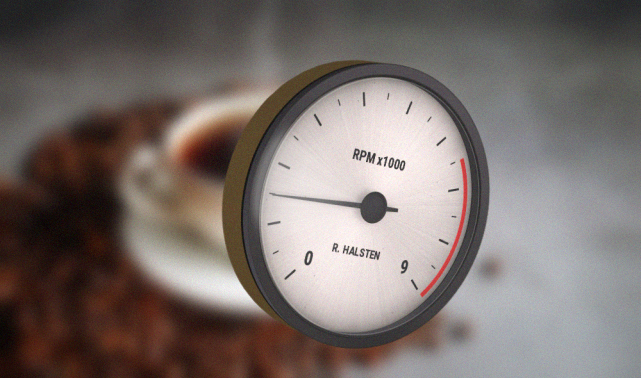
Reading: 1500; rpm
